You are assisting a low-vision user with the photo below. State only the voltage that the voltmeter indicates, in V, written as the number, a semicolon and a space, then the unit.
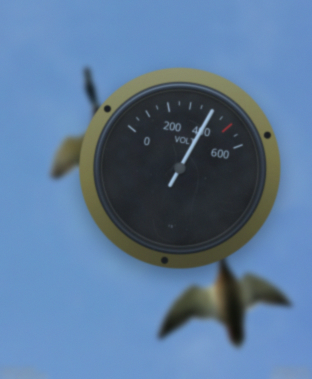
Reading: 400; V
